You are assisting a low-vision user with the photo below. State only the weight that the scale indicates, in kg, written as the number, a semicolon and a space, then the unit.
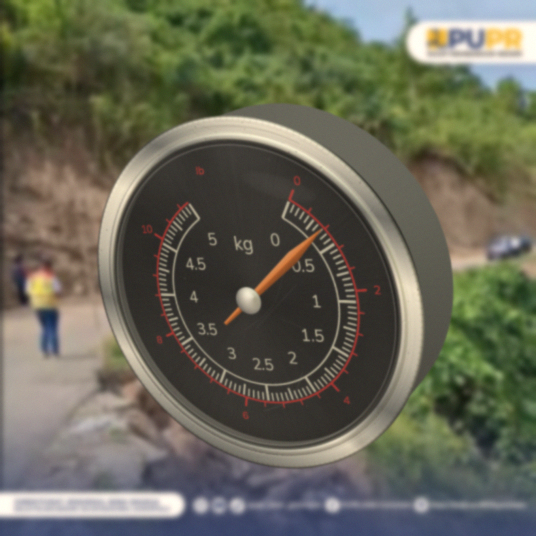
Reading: 0.35; kg
